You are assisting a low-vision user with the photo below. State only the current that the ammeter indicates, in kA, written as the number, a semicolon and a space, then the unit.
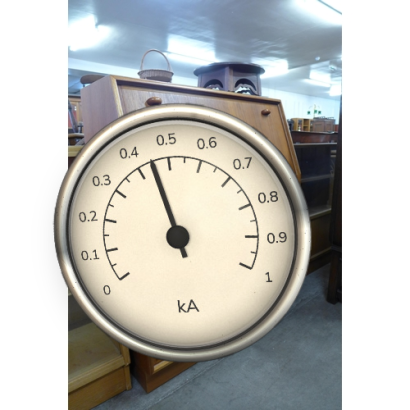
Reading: 0.45; kA
